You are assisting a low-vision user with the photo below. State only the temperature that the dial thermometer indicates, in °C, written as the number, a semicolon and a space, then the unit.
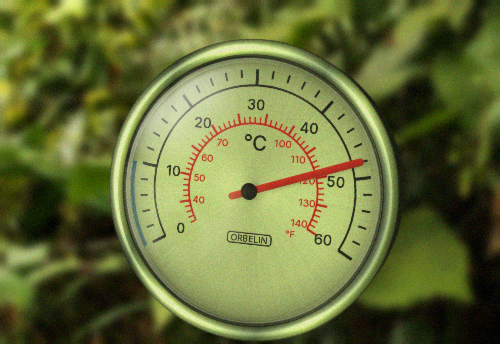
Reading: 48; °C
